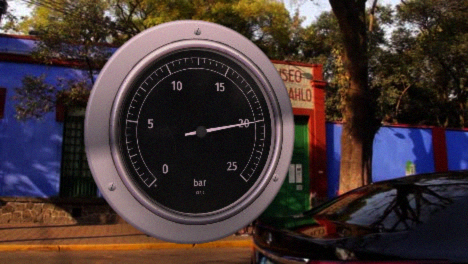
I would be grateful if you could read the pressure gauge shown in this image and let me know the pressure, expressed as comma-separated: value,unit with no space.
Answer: 20,bar
